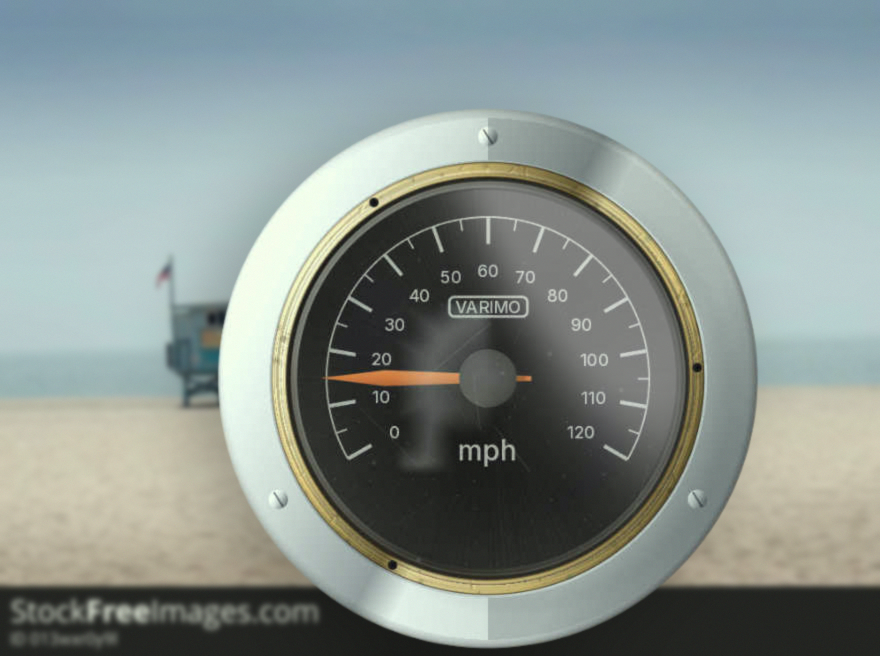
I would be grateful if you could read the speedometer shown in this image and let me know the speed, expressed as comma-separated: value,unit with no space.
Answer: 15,mph
